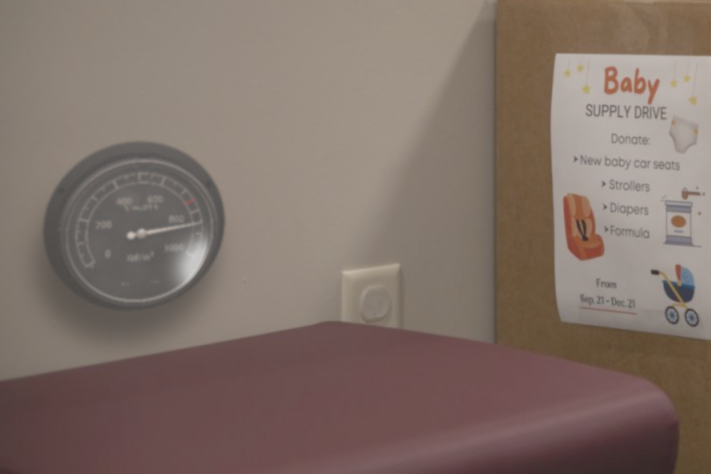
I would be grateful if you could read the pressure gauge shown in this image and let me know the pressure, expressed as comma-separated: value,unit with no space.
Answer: 850,psi
